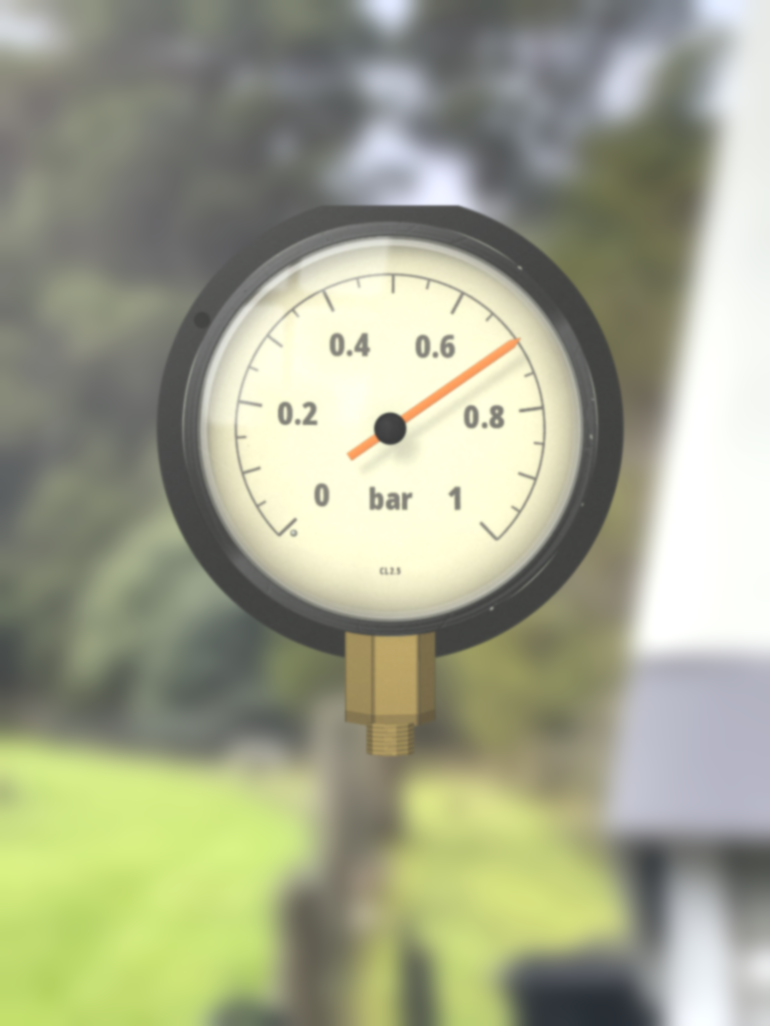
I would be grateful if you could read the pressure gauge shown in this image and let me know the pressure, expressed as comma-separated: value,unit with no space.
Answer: 0.7,bar
